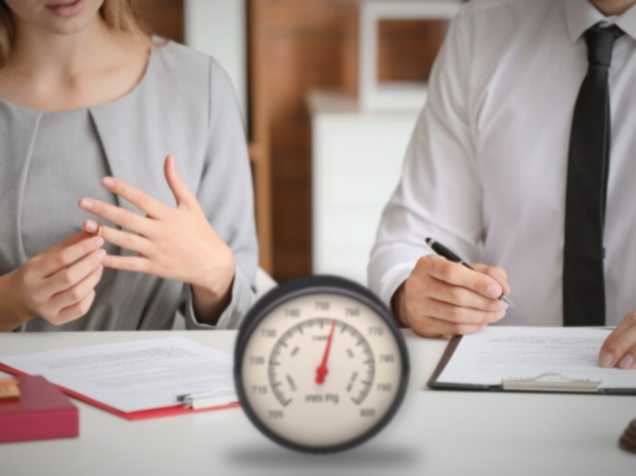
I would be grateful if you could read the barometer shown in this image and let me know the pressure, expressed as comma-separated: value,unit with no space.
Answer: 755,mmHg
